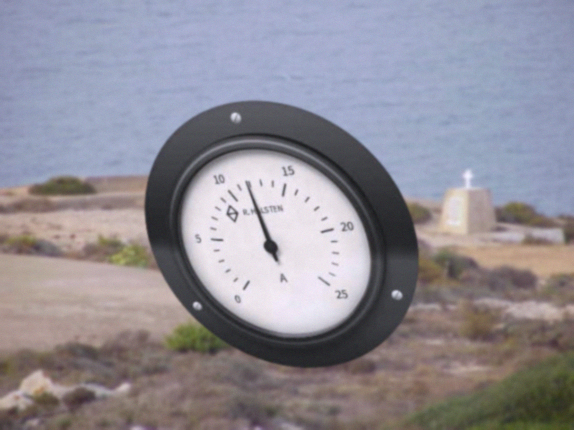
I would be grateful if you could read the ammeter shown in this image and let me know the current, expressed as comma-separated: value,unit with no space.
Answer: 12,A
